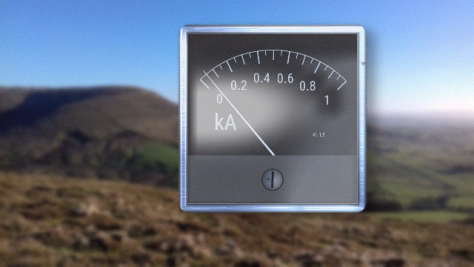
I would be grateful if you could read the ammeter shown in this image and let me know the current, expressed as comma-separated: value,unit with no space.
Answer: 0.05,kA
